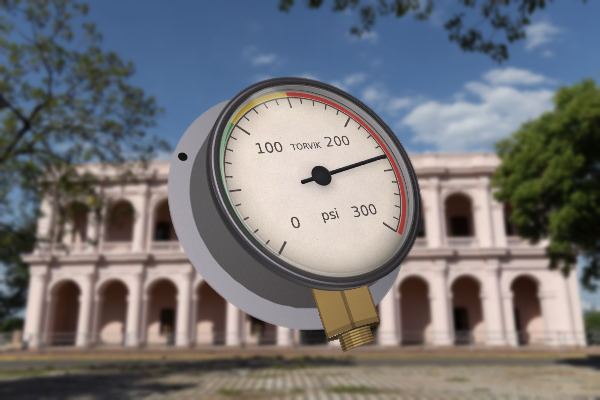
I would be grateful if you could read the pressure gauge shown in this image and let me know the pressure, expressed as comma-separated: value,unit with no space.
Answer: 240,psi
